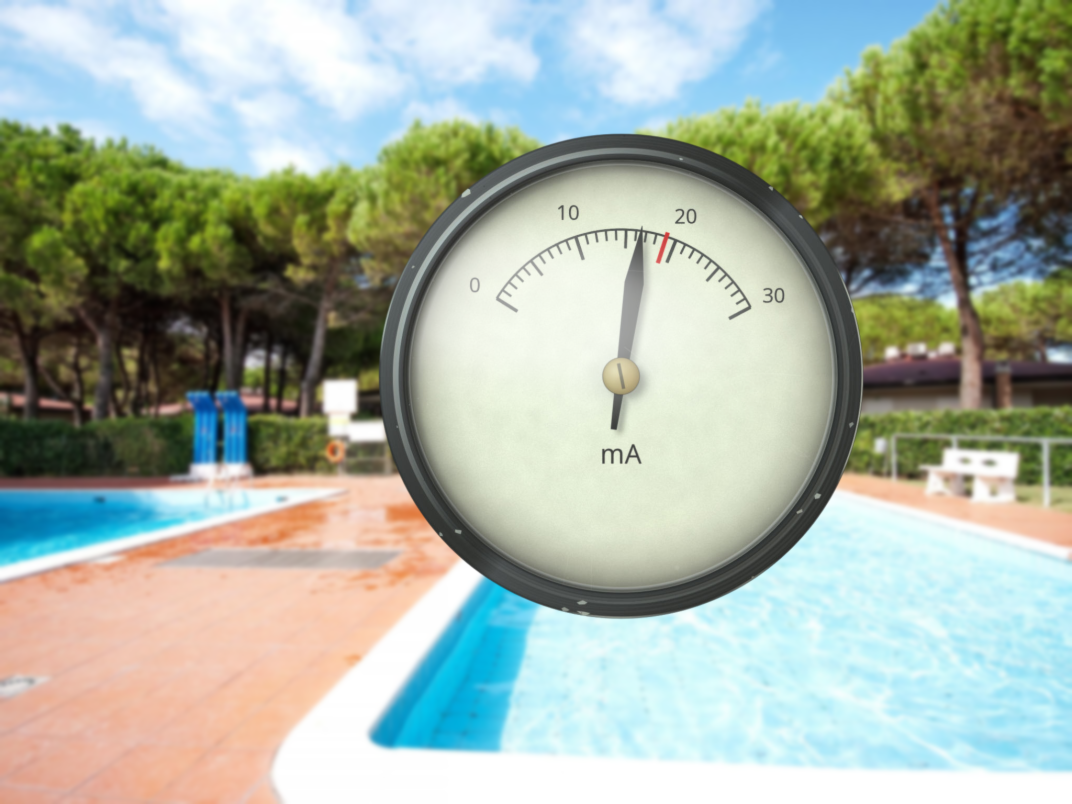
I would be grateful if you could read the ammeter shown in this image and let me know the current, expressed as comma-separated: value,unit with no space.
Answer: 16.5,mA
